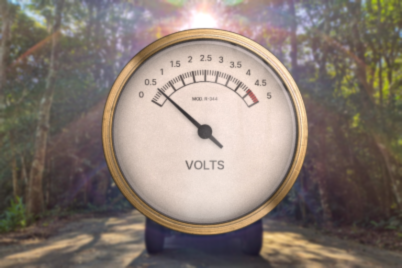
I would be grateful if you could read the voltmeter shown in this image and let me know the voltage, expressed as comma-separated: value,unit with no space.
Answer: 0.5,V
